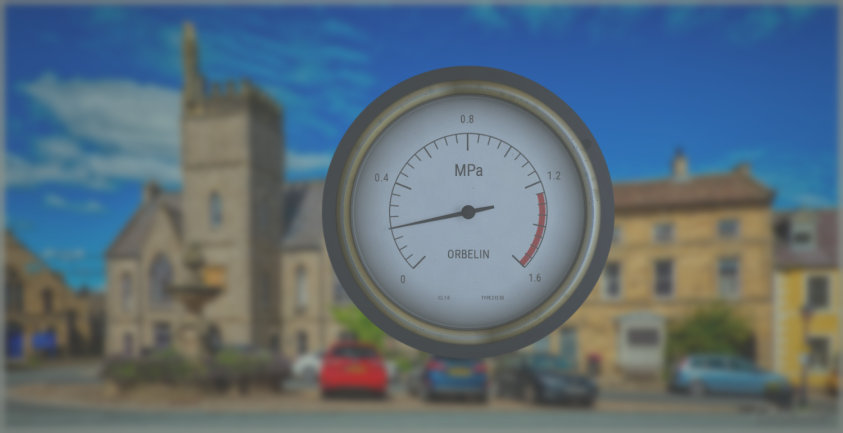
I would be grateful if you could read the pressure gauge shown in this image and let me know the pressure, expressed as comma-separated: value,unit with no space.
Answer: 0.2,MPa
